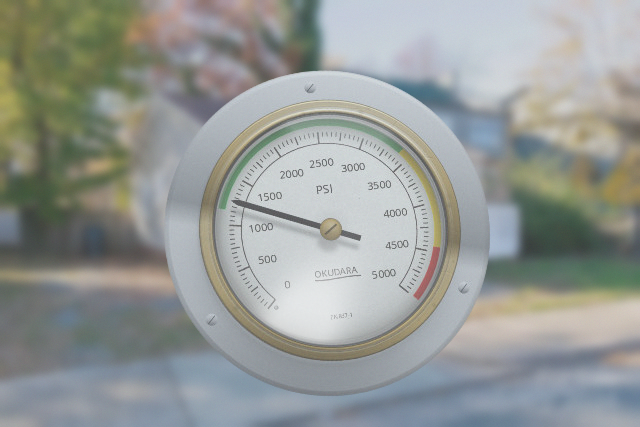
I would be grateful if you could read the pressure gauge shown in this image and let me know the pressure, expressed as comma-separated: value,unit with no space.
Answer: 1250,psi
